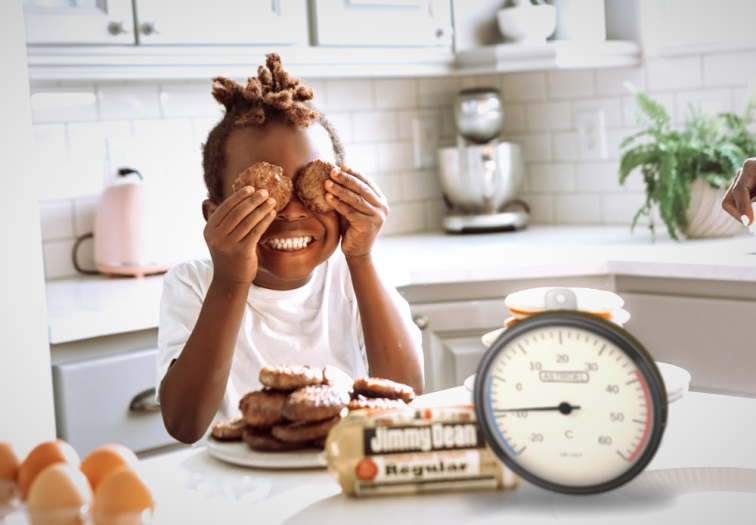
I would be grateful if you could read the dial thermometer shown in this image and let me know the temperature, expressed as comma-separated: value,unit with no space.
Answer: -8,°C
